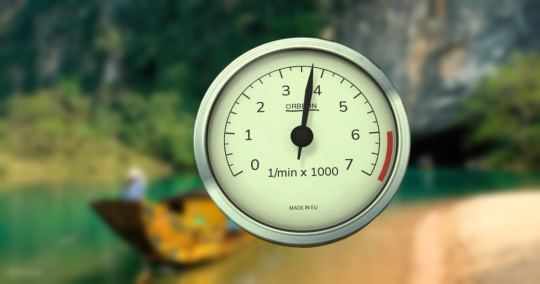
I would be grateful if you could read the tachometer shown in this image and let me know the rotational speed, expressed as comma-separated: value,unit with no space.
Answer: 3750,rpm
